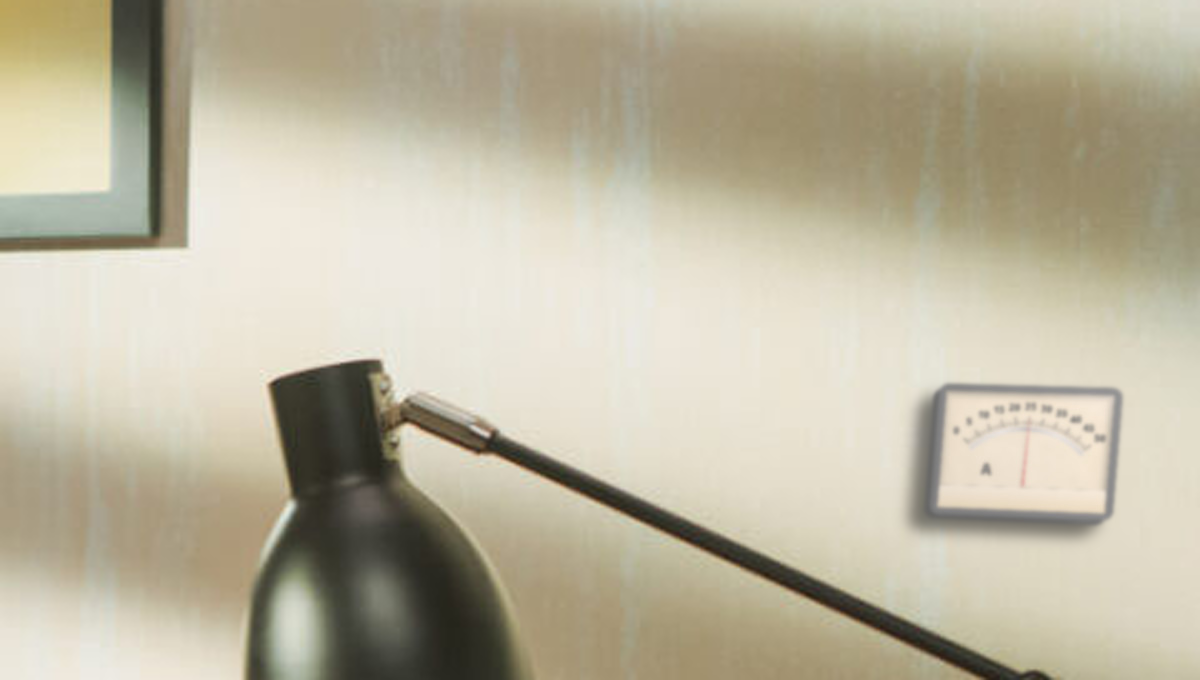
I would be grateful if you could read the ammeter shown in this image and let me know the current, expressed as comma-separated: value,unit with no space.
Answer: 25,A
